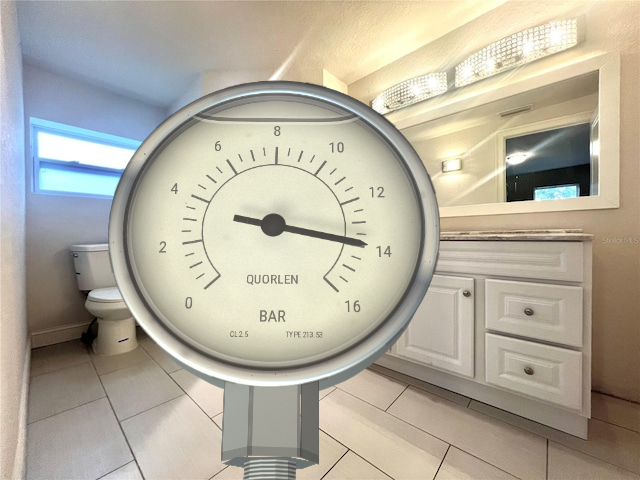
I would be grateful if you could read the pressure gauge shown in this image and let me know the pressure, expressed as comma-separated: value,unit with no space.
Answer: 14,bar
